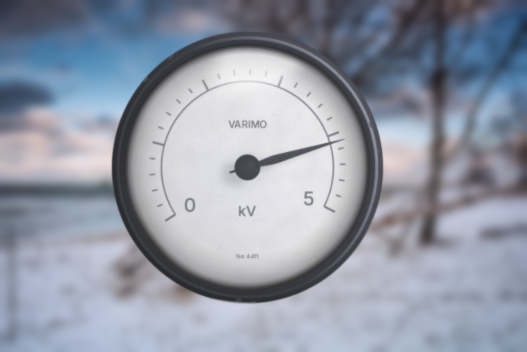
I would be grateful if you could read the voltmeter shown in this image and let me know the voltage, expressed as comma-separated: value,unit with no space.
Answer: 4.1,kV
